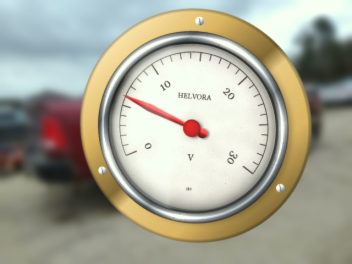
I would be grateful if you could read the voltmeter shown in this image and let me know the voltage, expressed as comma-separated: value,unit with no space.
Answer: 6,V
